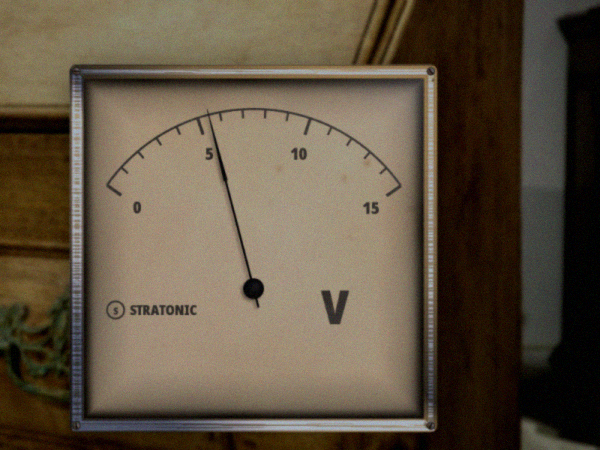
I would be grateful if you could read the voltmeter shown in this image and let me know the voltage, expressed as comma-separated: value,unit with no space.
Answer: 5.5,V
